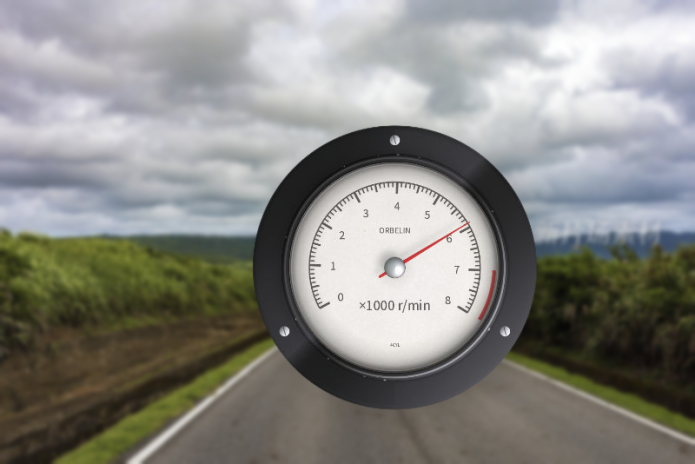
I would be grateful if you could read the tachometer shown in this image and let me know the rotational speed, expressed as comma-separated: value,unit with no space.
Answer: 5900,rpm
